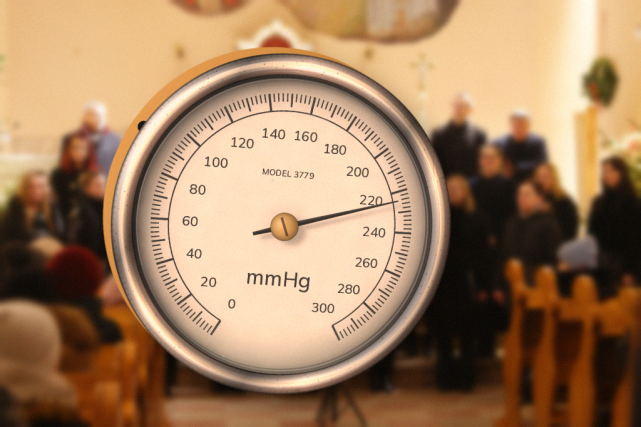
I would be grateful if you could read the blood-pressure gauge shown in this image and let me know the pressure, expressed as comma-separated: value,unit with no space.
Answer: 224,mmHg
